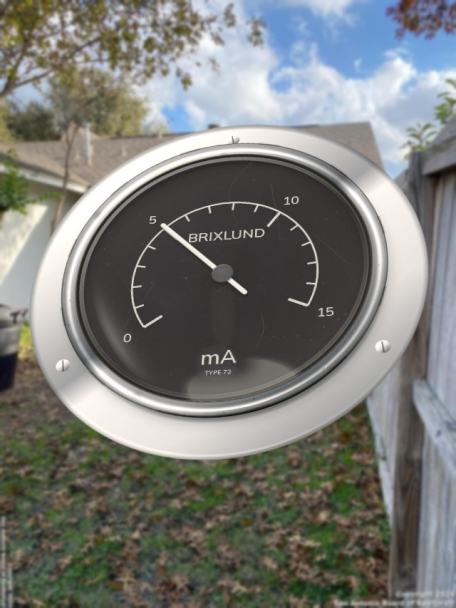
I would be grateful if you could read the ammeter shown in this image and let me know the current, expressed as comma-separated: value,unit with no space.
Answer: 5,mA
